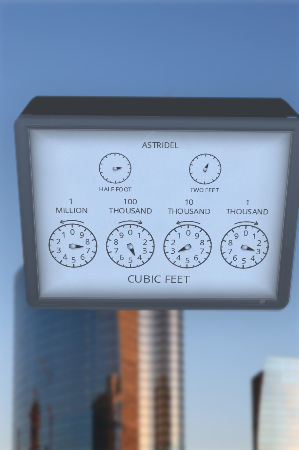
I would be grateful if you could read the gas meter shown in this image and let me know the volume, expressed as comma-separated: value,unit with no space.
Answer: 743300,ft³
